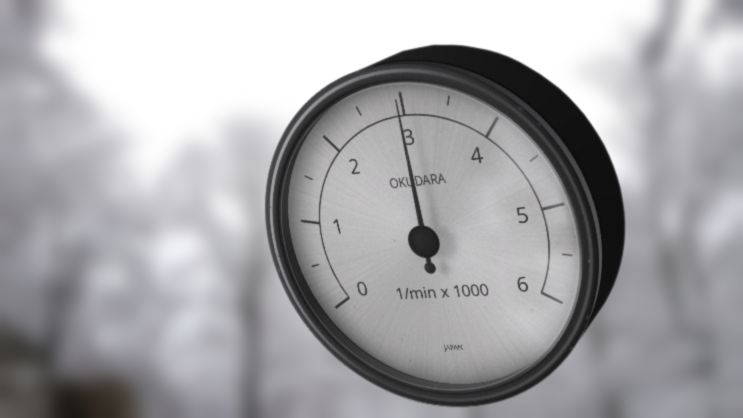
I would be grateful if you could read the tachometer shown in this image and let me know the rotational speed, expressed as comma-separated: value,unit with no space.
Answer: 3000,rpm
